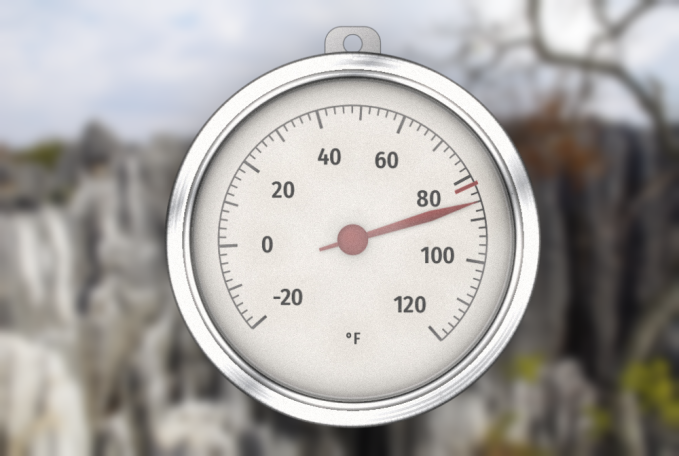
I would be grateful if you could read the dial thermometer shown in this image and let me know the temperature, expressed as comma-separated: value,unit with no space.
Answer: 86,°F
